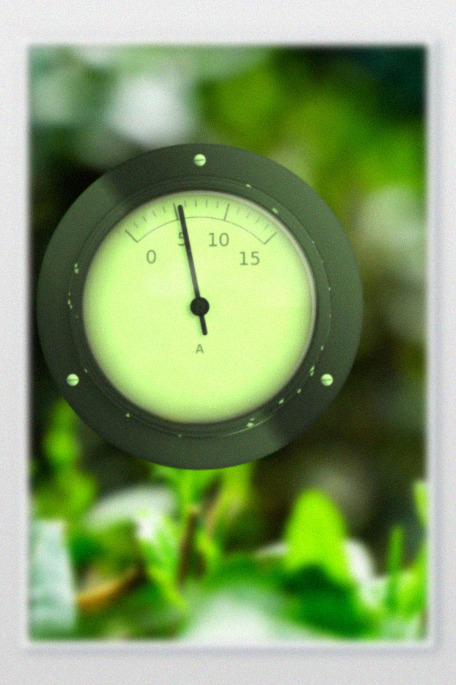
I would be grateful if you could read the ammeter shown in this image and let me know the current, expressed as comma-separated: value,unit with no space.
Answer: 5.5,A
